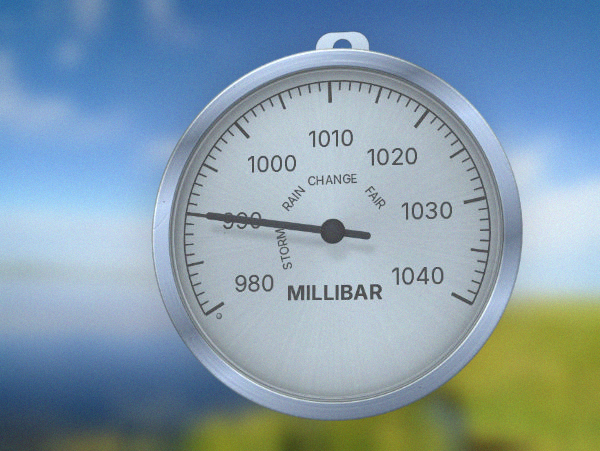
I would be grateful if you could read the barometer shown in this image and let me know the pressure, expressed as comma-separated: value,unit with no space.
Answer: 990,mbar
